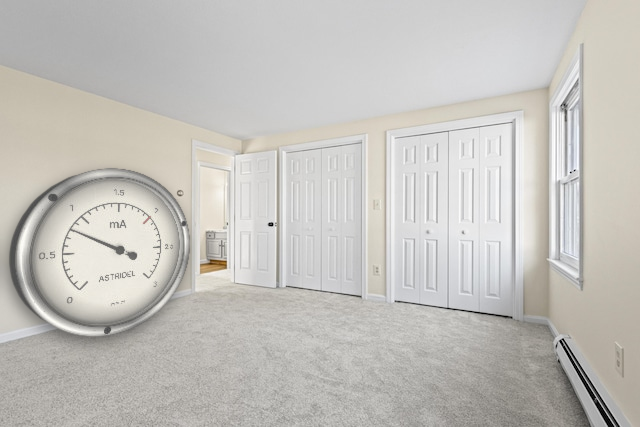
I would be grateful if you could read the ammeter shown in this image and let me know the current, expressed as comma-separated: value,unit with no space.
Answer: 0.8,mA
